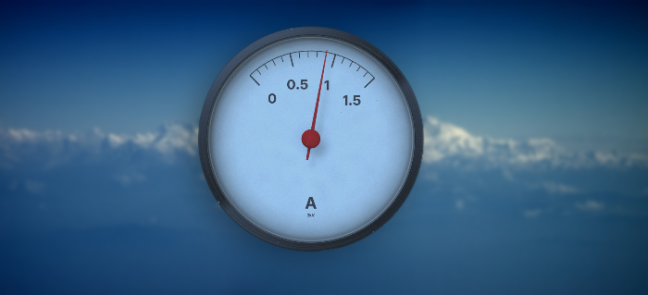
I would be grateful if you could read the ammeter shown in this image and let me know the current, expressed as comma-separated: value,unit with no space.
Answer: 0.9,A
